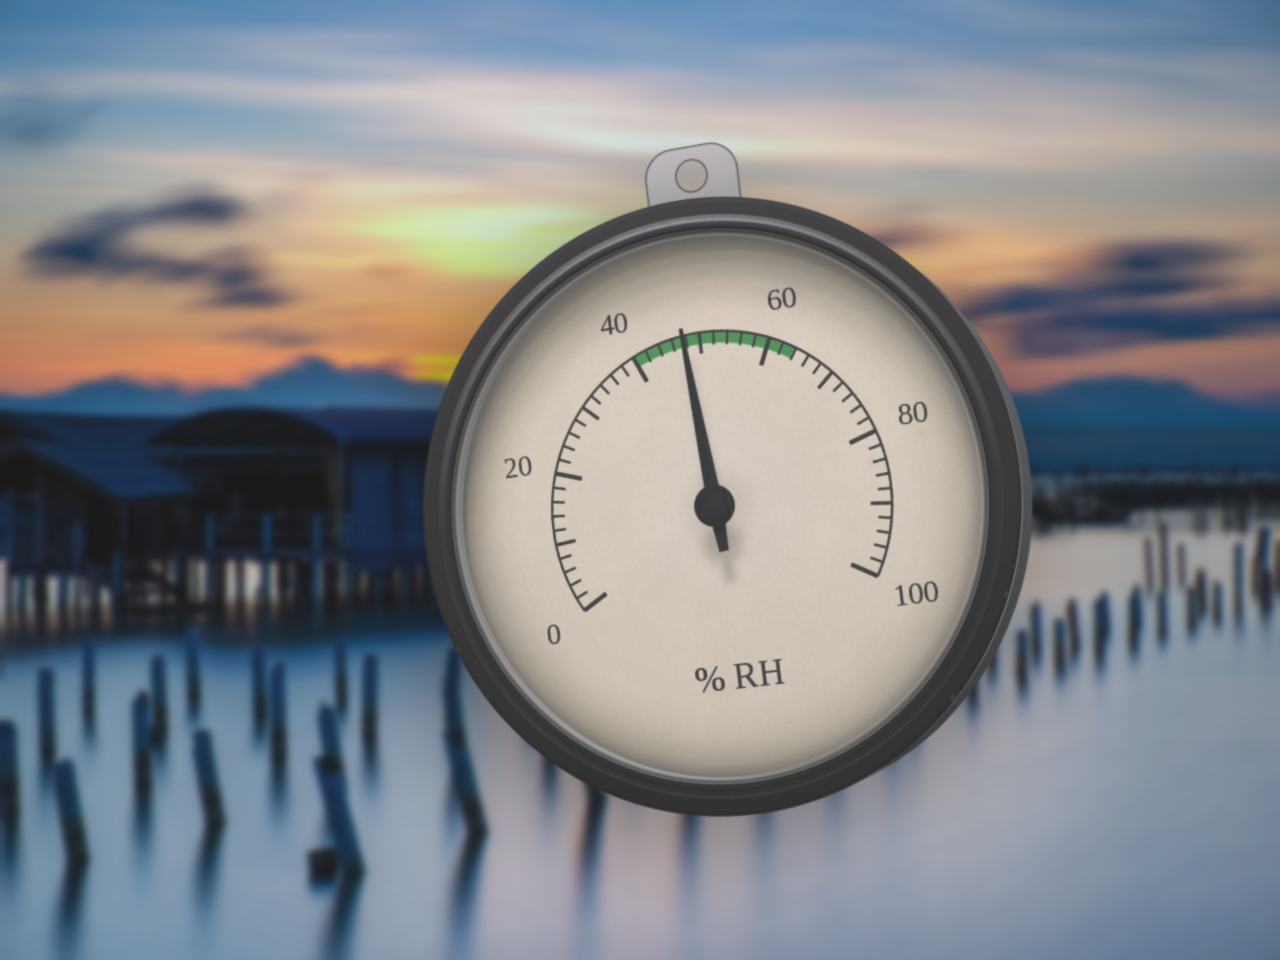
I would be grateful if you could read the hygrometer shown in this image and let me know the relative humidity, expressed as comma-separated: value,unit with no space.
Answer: 48,%
